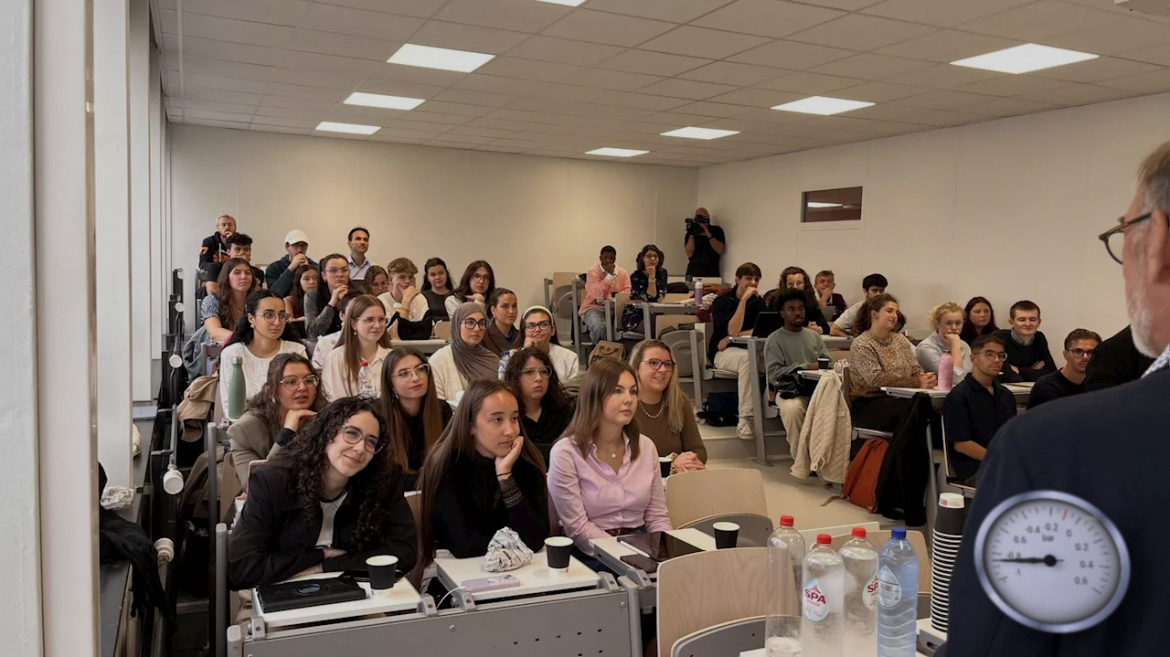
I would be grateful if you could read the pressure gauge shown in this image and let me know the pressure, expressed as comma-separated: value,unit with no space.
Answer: -0.85,bar
